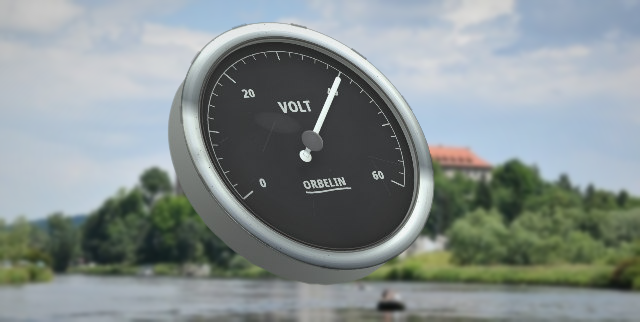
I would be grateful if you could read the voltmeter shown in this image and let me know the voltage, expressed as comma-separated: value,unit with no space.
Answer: 40,V
